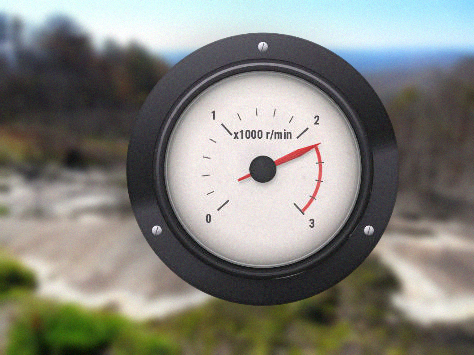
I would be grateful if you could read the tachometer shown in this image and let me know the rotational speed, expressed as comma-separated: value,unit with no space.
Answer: 2200,rpm
